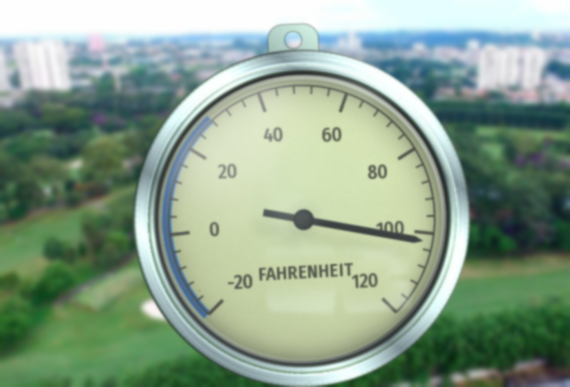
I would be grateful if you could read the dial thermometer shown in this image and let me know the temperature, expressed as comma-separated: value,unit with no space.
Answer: 102,°F
